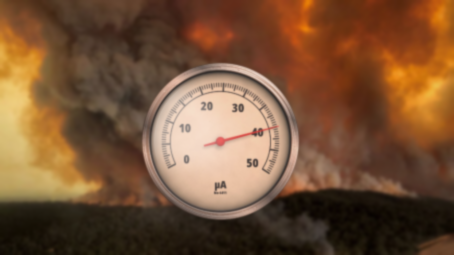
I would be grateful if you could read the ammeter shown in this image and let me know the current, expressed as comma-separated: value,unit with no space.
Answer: 40,µA
